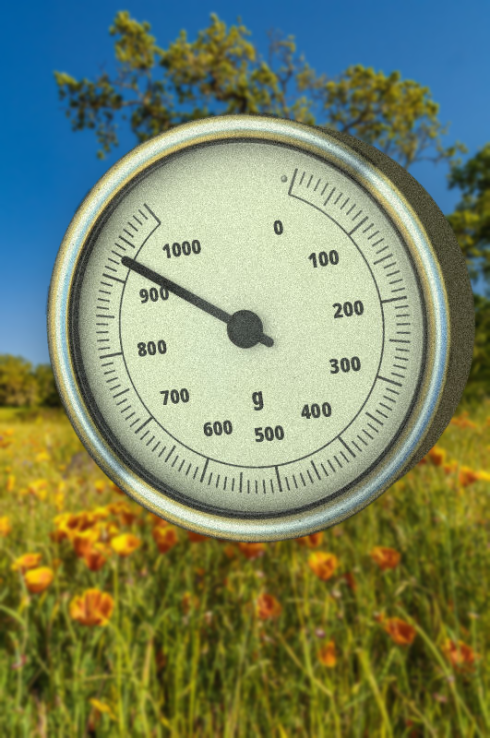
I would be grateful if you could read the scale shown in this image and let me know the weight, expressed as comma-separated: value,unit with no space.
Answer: 930,g
